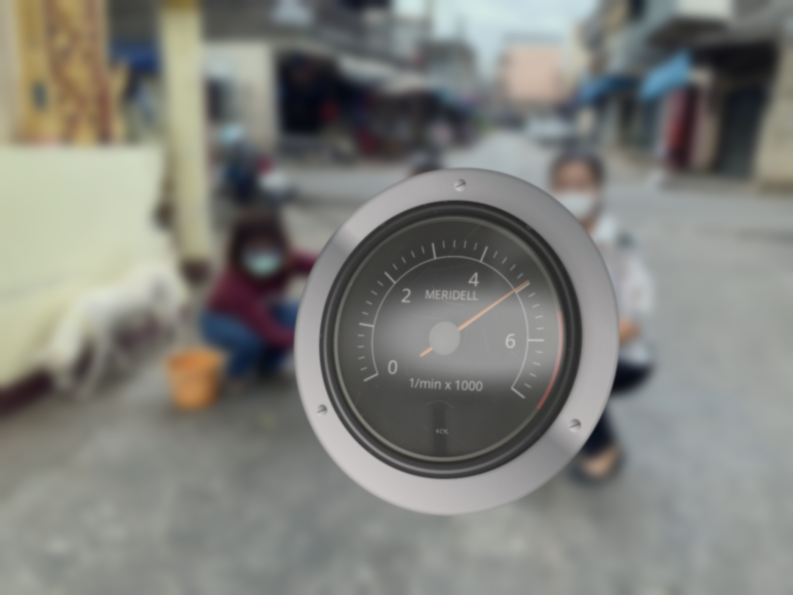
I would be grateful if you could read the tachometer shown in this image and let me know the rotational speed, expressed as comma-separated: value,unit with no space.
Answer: 5000,rpm
